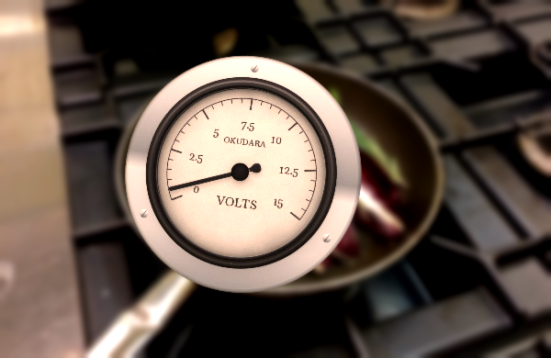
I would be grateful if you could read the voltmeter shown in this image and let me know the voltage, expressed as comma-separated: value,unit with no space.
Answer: 0.5,V
